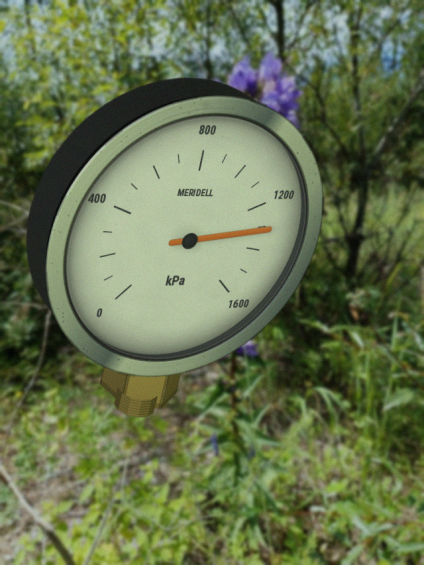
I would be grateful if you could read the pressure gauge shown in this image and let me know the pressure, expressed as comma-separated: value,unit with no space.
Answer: 1300,kPa
